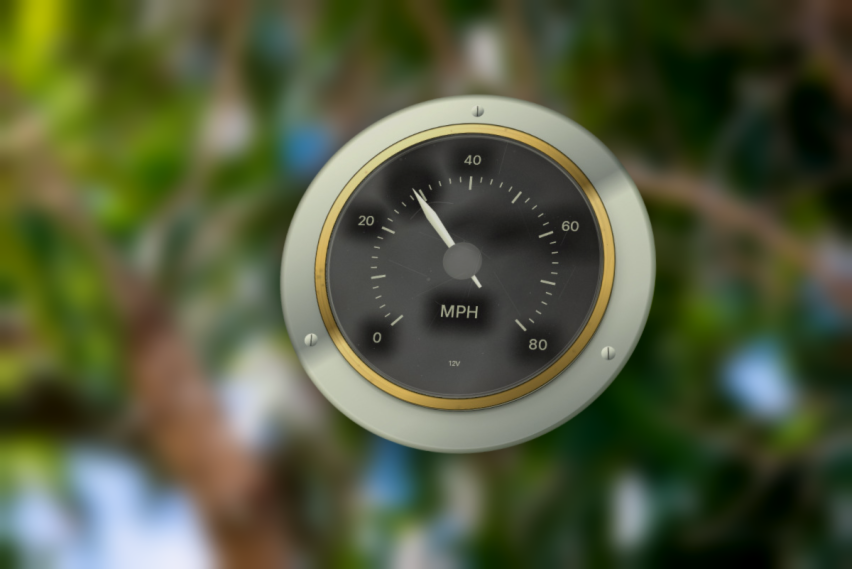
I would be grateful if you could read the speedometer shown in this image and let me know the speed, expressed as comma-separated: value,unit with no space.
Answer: 29,mph
